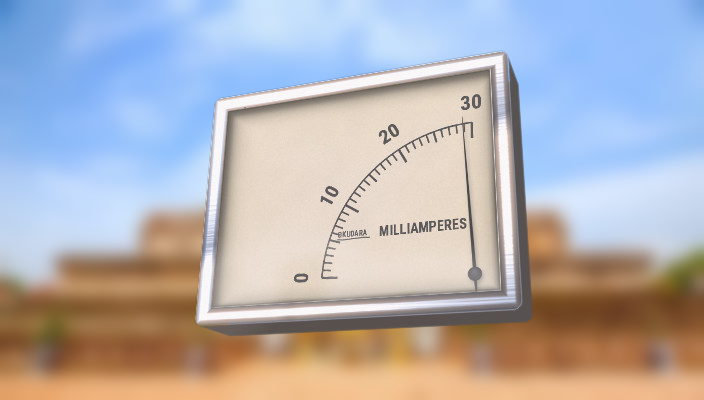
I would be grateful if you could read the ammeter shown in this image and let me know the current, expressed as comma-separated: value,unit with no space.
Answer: 29,mA
